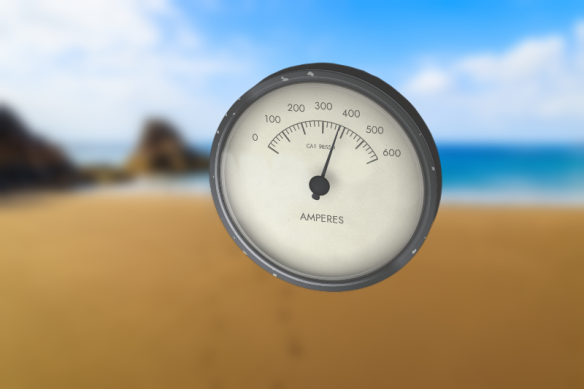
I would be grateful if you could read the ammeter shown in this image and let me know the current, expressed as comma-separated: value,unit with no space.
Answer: 380,A
